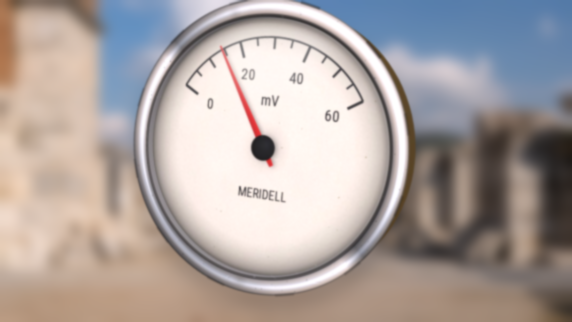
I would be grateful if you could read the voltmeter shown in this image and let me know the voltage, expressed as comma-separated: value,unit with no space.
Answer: 15,mV
